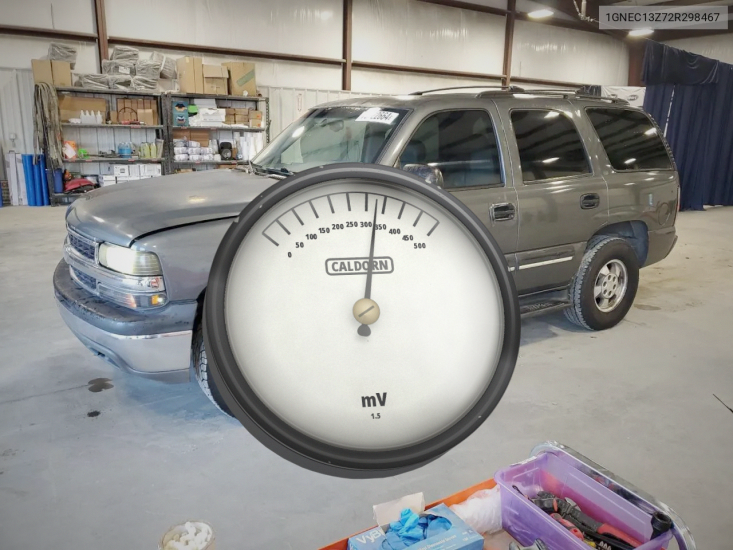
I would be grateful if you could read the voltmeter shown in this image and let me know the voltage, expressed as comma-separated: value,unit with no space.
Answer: 325,mV
